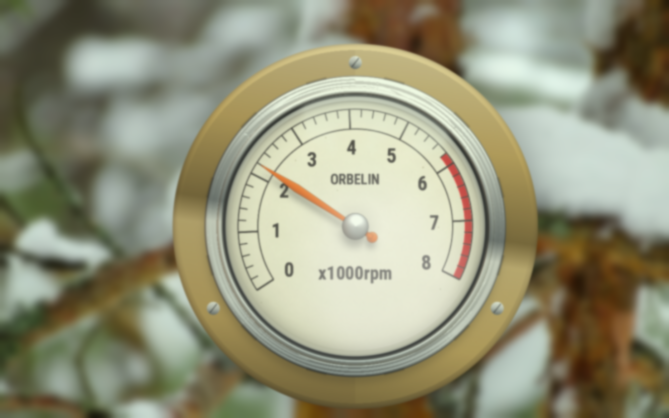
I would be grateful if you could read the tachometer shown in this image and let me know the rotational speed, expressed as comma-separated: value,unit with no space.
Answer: 2200,rpm
